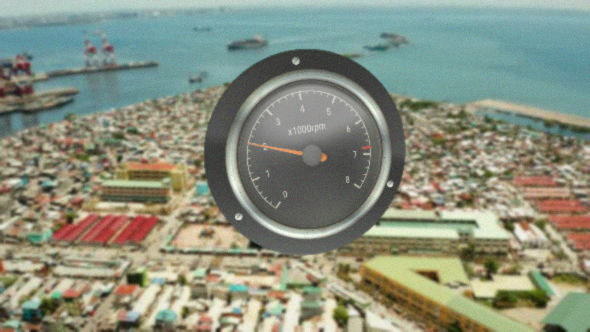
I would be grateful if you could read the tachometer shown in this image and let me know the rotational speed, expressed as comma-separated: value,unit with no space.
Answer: 2000,rpm
